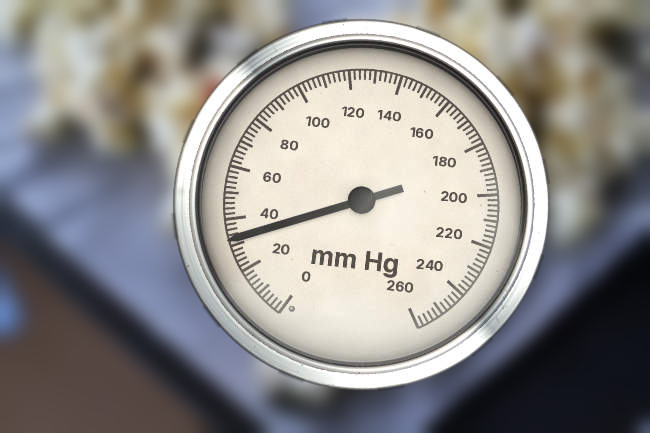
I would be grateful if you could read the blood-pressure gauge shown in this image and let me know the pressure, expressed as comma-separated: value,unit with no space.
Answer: 32,mmHg
